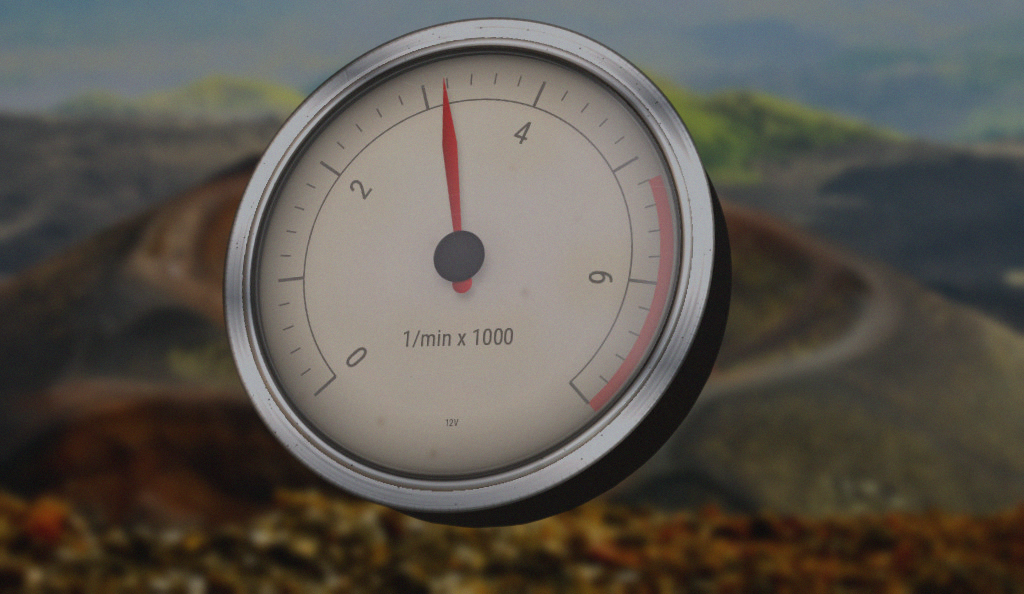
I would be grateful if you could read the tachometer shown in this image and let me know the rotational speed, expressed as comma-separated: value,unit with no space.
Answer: 3200,rpm
